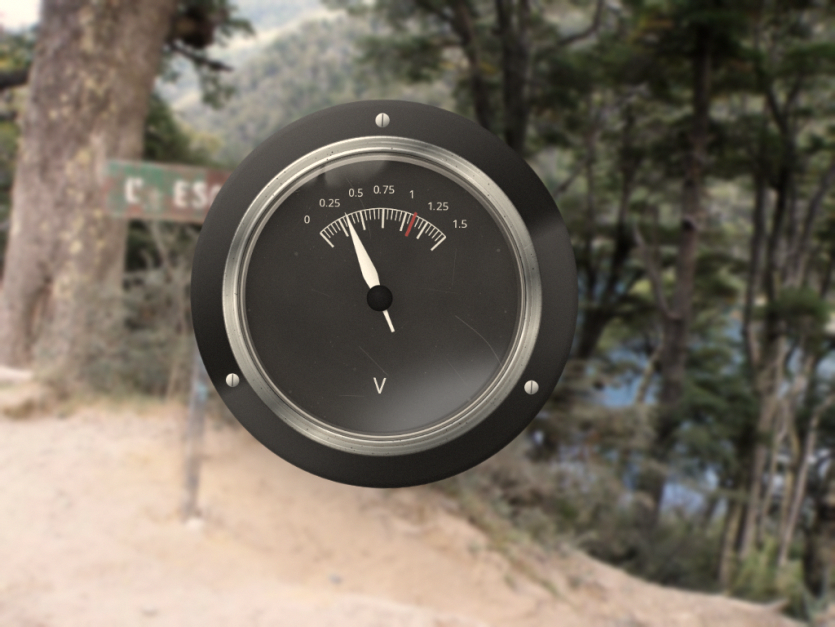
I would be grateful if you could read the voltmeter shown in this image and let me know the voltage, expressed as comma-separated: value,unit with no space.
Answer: 0.35,V
